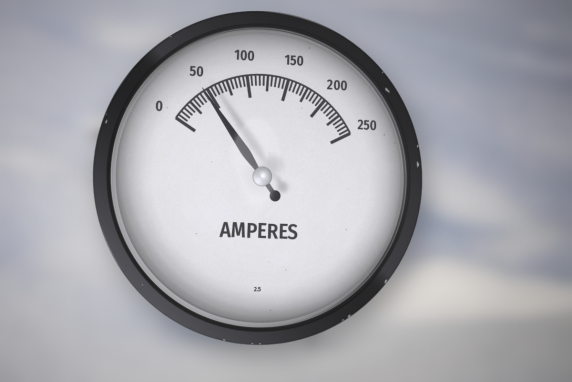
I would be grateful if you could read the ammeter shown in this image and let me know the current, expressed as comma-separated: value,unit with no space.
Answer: 45,A
